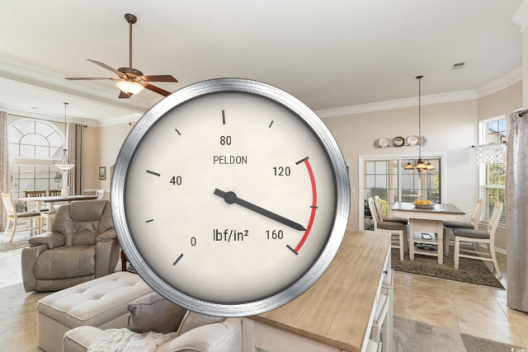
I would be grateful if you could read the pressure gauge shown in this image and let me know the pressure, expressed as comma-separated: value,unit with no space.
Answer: 150,psi
